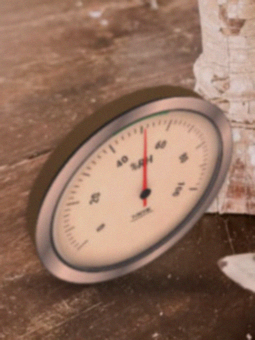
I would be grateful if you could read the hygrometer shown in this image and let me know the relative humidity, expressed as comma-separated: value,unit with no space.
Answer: 50,%
